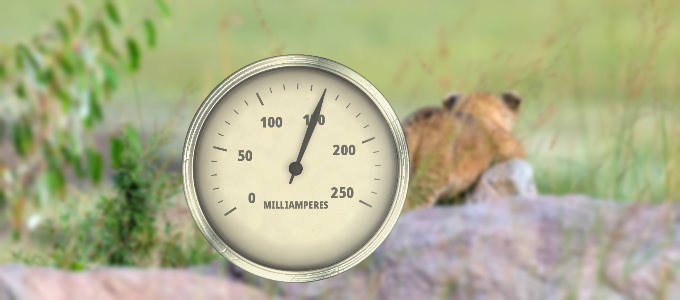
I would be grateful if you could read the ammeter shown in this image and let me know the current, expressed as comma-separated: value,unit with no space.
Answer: 150,mA
